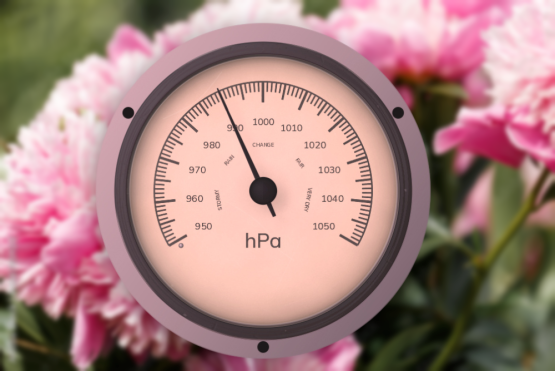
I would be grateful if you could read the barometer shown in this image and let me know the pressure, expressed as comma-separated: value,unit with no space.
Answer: 990,hPa
